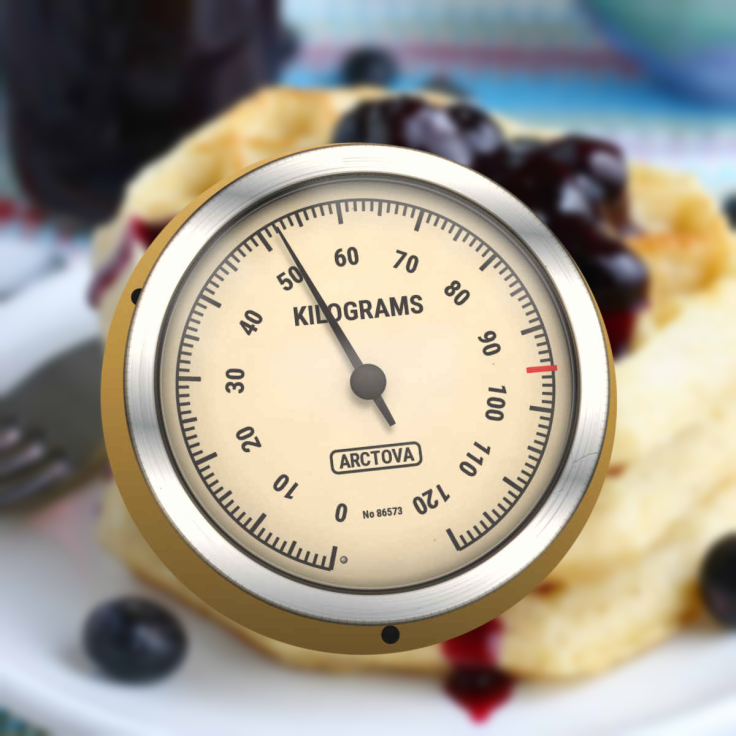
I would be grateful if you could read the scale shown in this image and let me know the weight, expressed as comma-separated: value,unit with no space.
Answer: 52,kg
